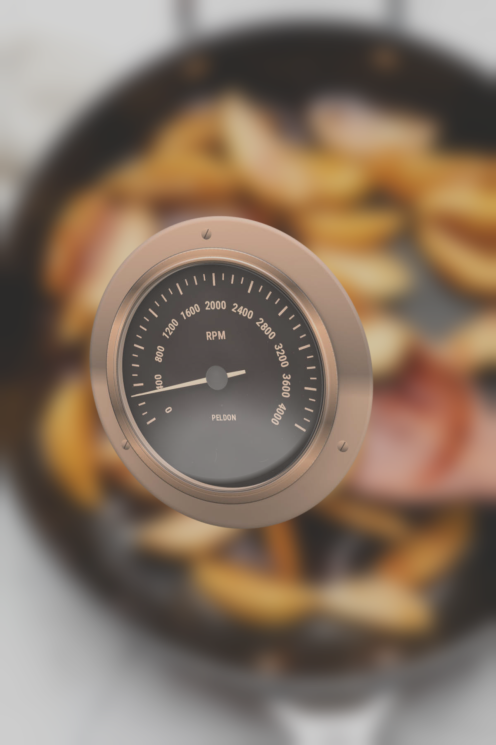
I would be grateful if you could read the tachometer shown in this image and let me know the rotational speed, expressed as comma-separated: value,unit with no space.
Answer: 300,rpm
